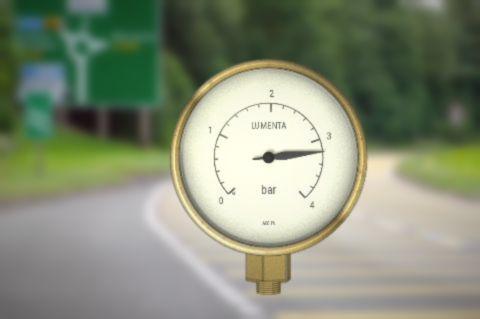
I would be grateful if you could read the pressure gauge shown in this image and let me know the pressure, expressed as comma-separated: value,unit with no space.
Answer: 3.2,bar
